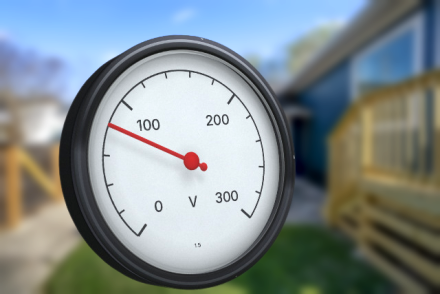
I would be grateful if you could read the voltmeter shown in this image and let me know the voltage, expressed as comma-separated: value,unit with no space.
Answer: 80,V
